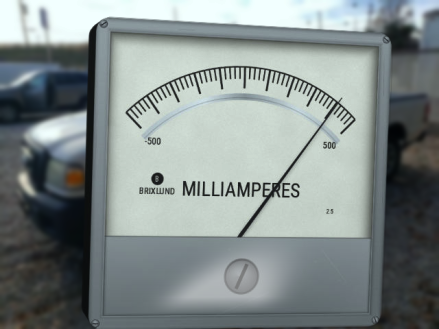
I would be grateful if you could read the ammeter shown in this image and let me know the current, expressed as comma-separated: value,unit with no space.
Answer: 400,mA
